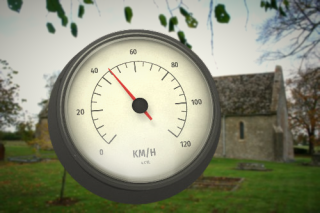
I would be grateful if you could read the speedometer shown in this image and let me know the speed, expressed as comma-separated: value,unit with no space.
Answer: 45,km/h
